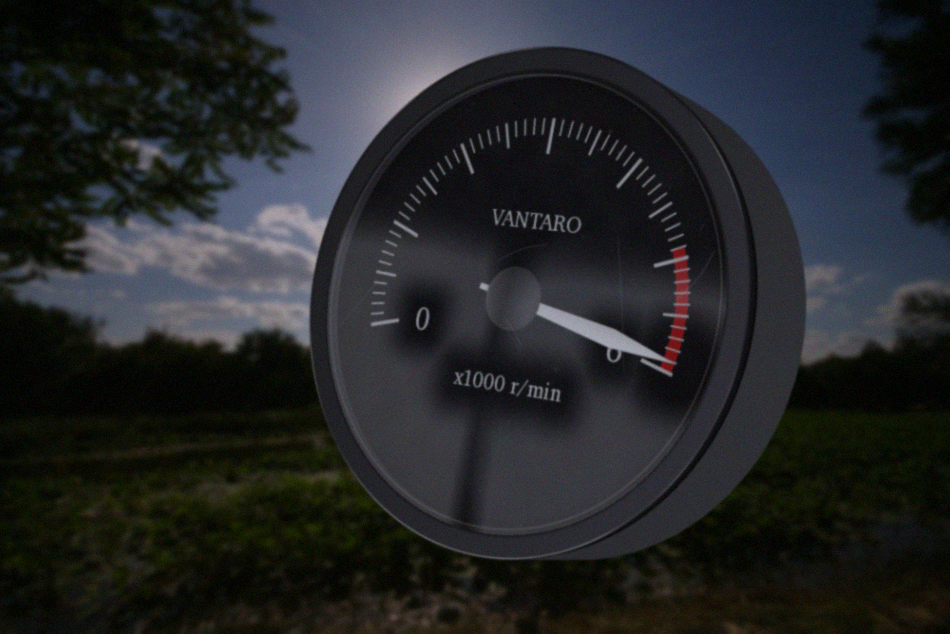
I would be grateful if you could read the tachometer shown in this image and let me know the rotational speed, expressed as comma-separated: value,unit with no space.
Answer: 5900,rpm
